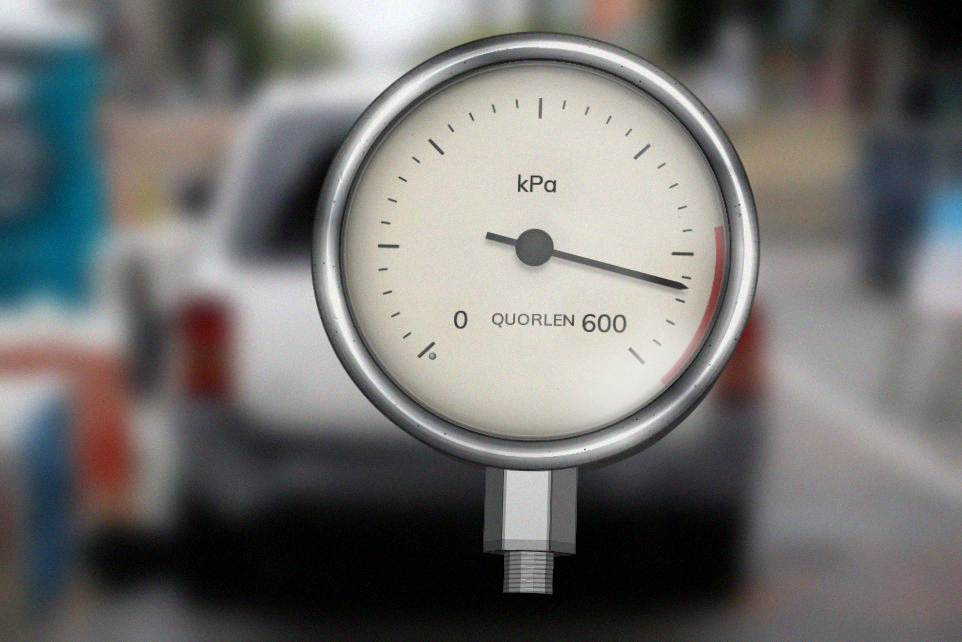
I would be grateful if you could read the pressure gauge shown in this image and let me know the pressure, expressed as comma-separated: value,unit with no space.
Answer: 530,kPa
